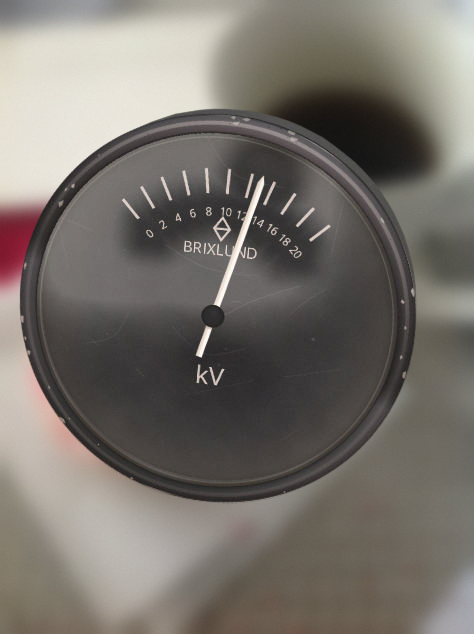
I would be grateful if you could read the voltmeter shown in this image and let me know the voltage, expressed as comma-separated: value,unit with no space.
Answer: 13,kV
